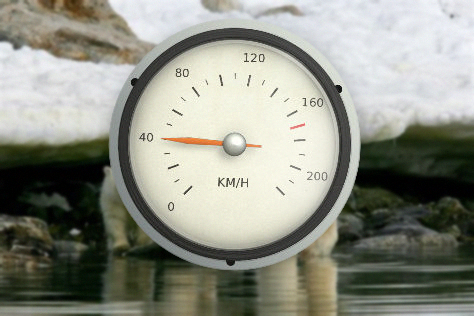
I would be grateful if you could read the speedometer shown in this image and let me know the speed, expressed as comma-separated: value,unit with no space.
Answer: 40,km/h
